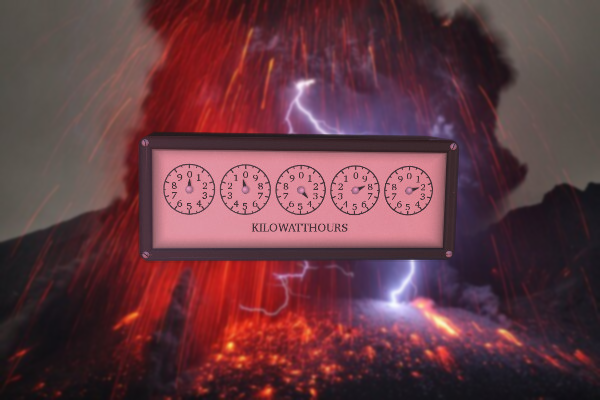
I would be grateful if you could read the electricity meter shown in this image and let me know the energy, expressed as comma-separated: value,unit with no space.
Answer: 382,kWh
